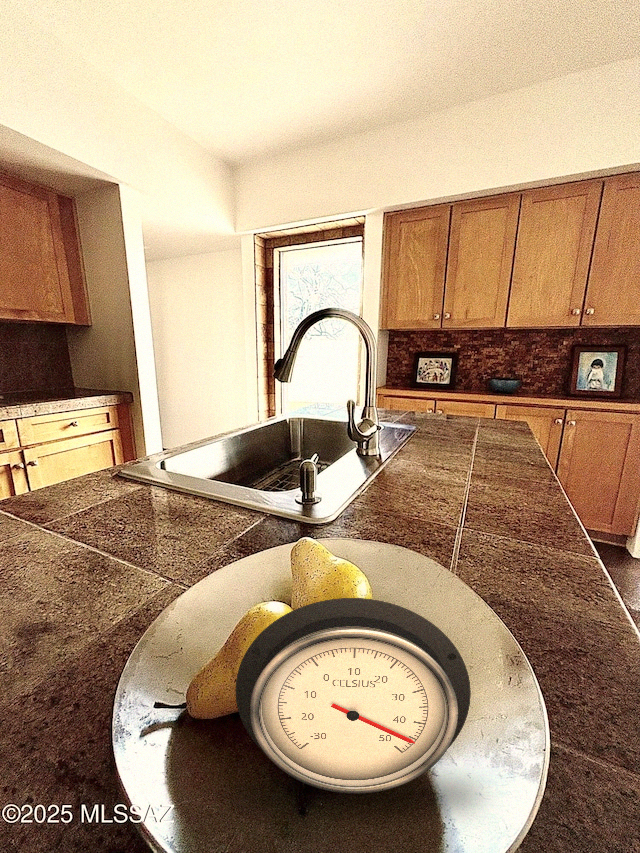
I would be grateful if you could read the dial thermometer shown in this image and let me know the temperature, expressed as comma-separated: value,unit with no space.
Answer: 45,°C
